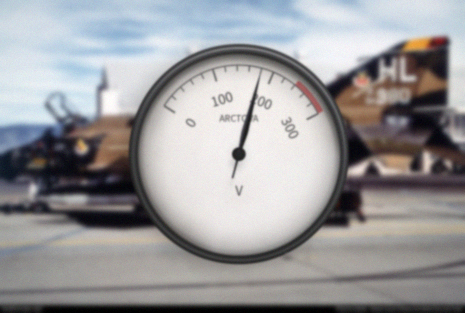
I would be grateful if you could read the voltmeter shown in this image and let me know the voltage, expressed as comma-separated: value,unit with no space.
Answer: 180,V
